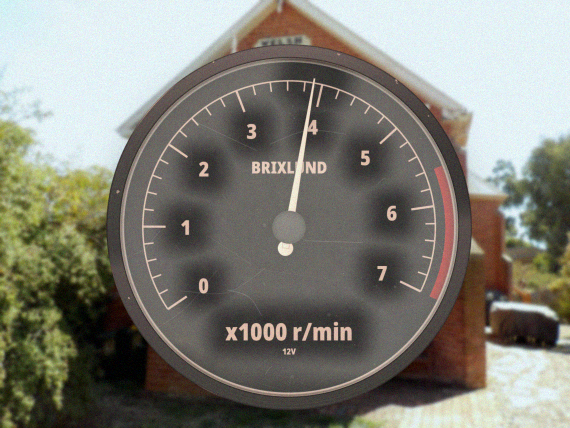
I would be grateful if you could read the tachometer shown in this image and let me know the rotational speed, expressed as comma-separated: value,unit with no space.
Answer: 3900,rpm
